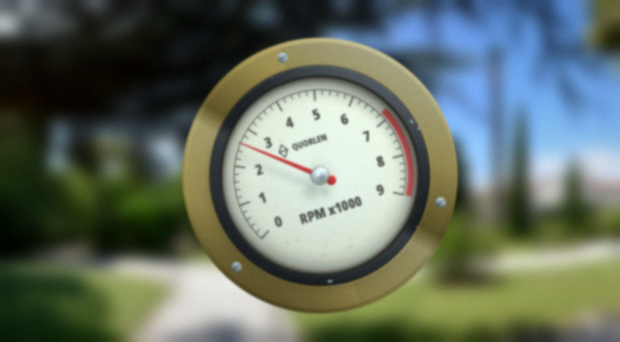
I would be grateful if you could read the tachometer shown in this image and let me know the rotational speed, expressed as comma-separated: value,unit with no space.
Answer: 2600,rpm
